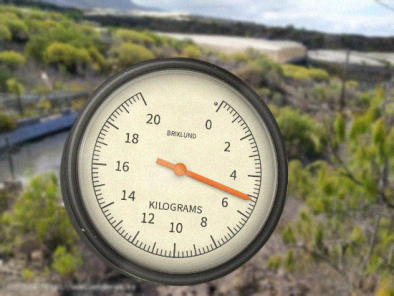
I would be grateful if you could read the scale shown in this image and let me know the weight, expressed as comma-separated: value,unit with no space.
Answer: 5.2,kg
